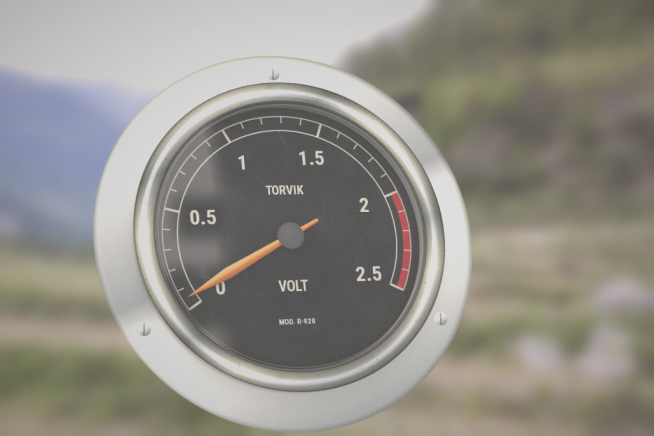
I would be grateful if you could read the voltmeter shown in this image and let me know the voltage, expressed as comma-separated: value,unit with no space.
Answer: 0.05,V
